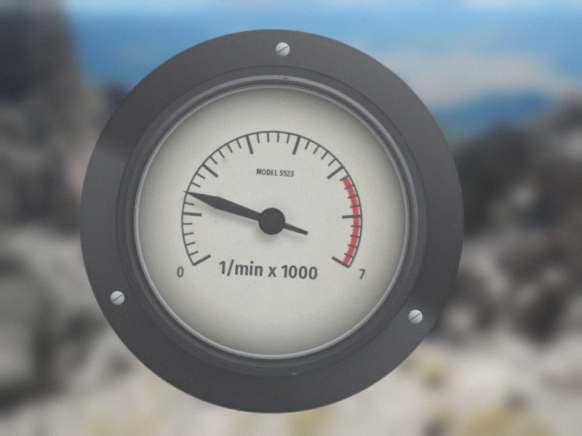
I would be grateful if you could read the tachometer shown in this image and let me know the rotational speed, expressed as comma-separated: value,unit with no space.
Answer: 1400,rpm
